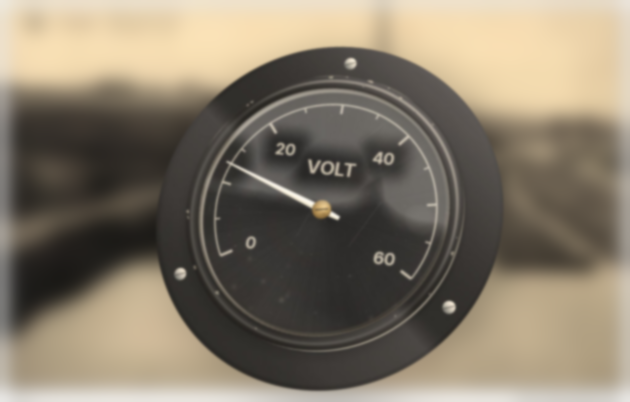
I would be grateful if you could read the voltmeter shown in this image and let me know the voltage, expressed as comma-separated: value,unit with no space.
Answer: 12.5,V
